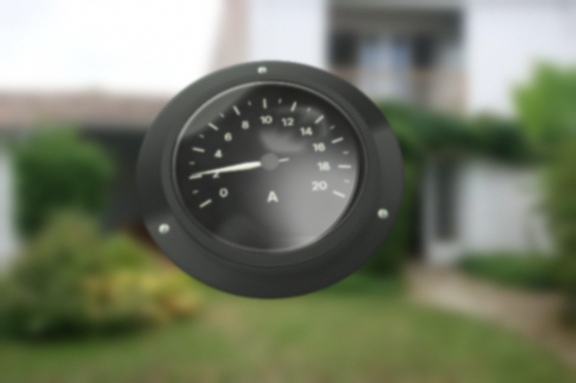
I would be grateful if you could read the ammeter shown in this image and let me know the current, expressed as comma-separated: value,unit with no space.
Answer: 2,A
